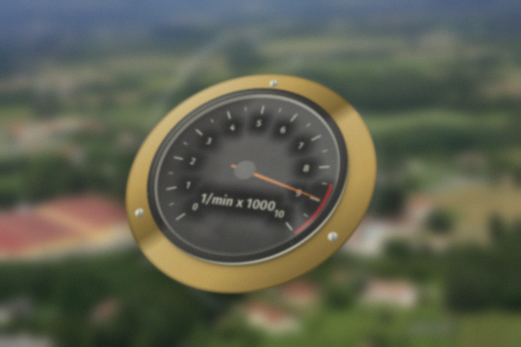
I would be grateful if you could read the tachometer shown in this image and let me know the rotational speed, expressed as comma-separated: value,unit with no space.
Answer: 9000,rpm
